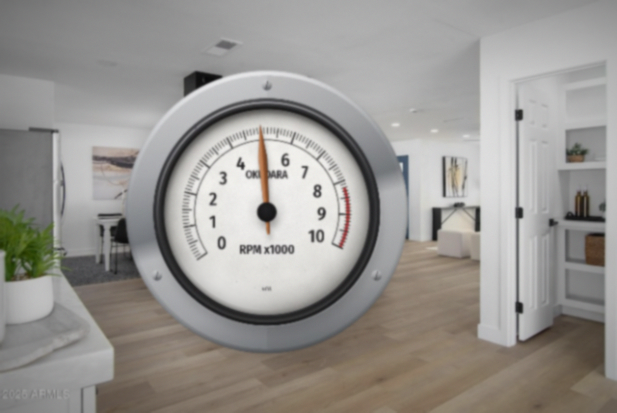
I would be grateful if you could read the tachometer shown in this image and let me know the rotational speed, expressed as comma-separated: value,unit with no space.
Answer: 5000,rpm
